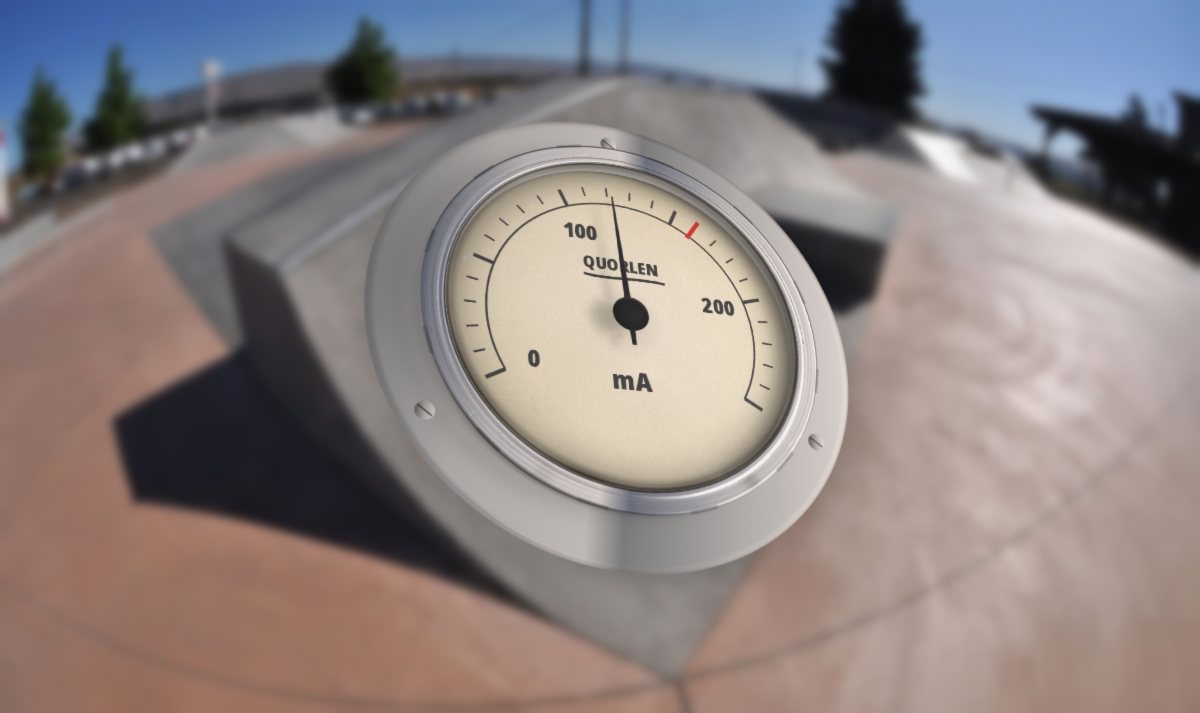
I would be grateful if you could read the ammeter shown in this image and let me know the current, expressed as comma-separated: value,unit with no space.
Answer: 120,mA
